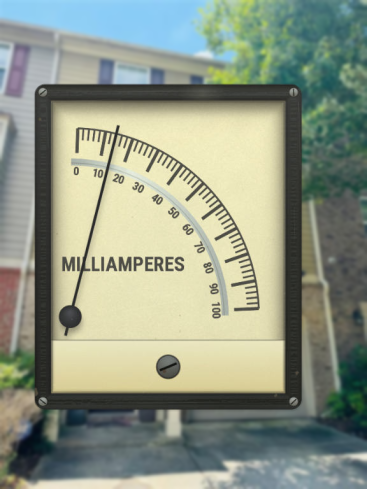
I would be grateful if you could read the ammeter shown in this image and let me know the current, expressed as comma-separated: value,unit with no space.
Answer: 14,mA
